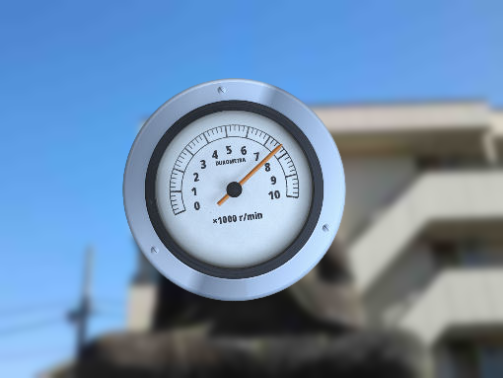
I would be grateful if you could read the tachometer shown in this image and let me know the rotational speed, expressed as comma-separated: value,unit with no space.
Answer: 7600,rpm
